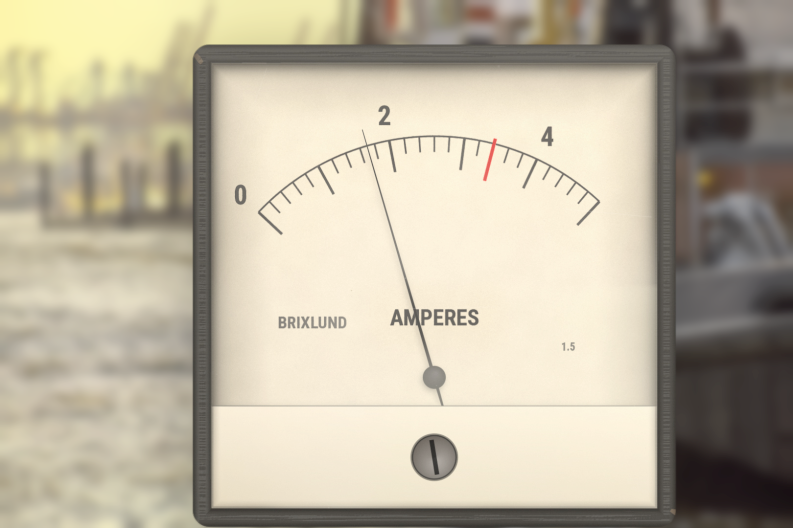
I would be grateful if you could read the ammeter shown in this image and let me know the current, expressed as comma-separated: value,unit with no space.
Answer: 1.7,A
